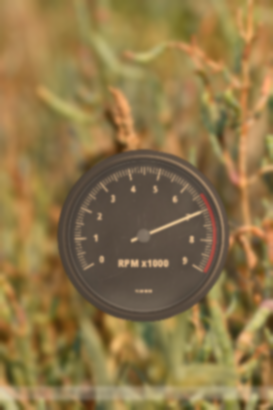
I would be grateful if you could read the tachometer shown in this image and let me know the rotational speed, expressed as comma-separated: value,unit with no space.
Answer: 7000,rpm
